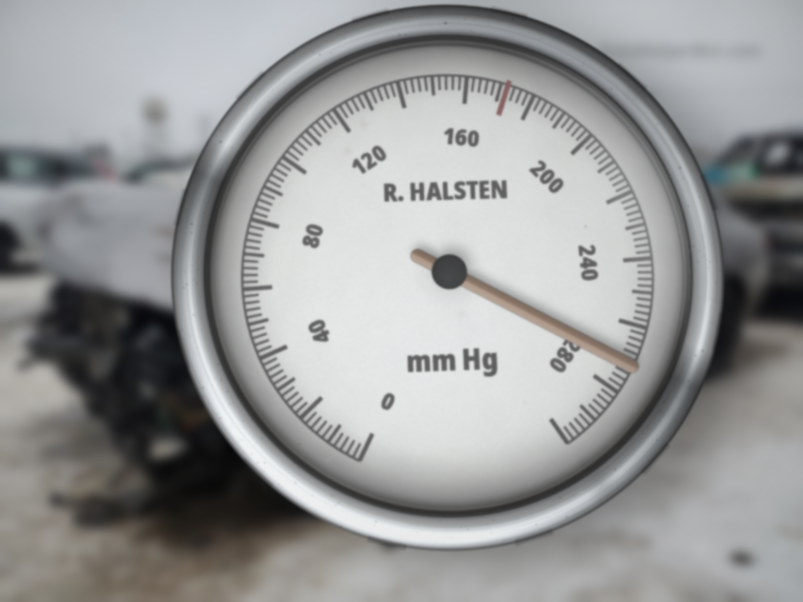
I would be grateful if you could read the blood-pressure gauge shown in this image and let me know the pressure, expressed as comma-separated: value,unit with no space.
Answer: 272,mmHg
